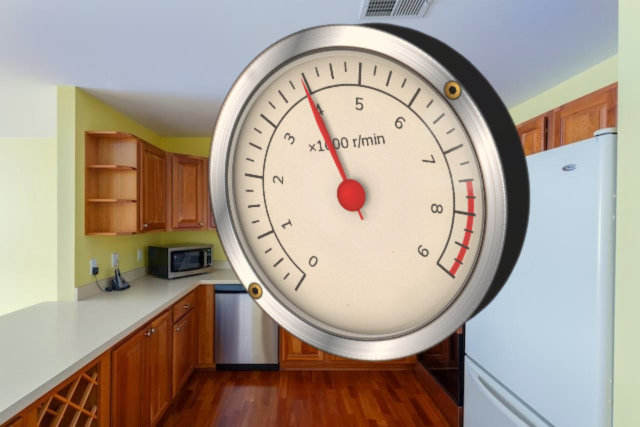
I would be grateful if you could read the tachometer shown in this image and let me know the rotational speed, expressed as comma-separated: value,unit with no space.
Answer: 4000,rpm
